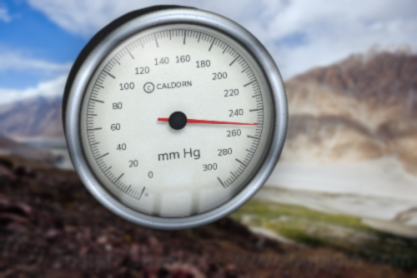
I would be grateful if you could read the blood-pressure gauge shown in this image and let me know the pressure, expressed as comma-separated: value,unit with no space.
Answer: 250,mmHg
